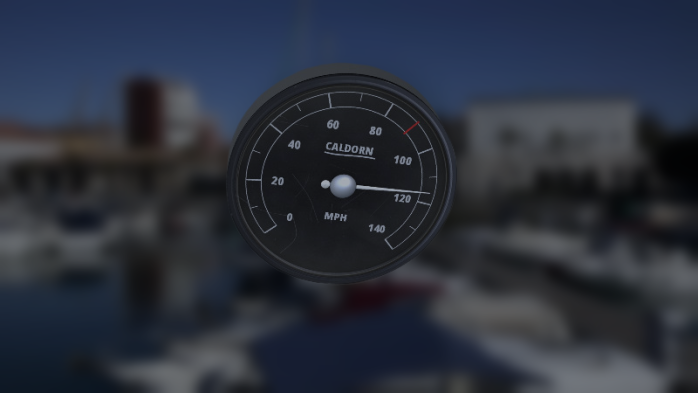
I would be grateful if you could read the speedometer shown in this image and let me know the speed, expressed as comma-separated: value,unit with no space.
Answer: 115,mph
